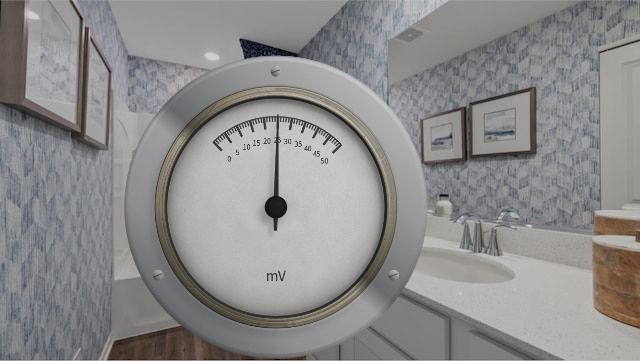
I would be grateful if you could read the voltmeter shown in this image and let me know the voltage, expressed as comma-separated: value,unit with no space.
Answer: 25,mV
